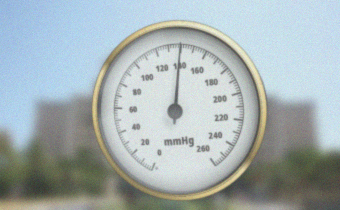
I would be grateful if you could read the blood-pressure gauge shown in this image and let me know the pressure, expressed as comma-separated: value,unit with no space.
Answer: 140,mmHg
